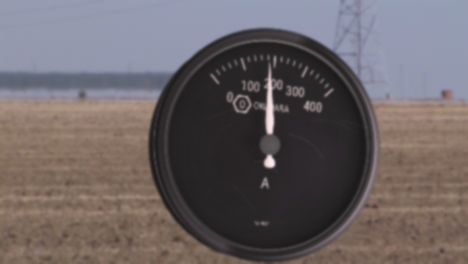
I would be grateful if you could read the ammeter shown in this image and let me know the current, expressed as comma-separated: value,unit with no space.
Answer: 180,A
